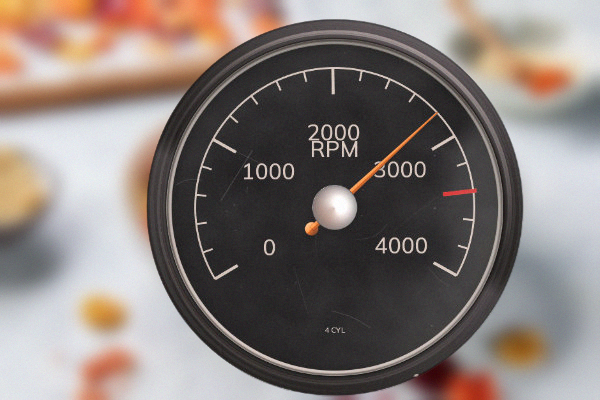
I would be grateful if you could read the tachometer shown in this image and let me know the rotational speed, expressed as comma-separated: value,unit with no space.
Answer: 2800,rpm
